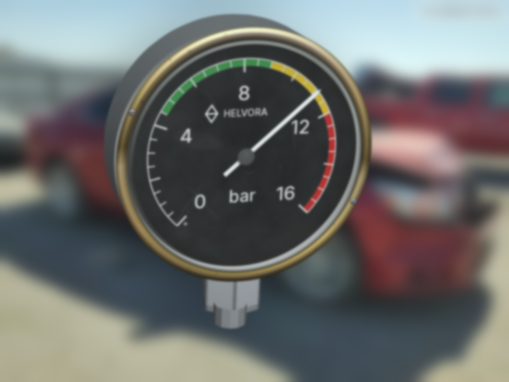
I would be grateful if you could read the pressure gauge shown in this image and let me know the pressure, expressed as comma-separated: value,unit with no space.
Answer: 11,bar
